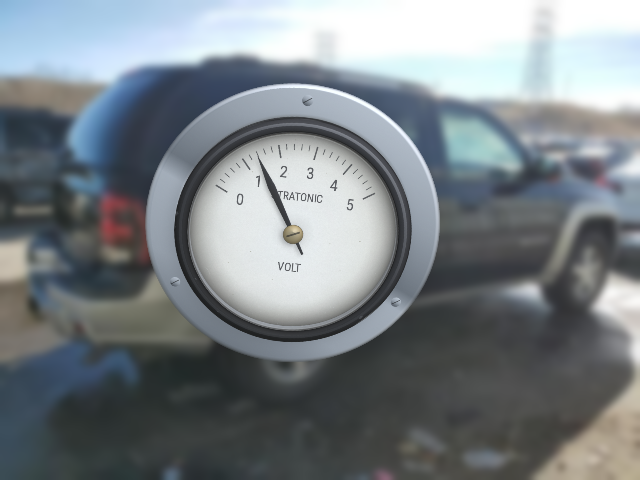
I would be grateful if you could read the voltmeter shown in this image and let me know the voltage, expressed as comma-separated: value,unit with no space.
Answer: 1.4,V
